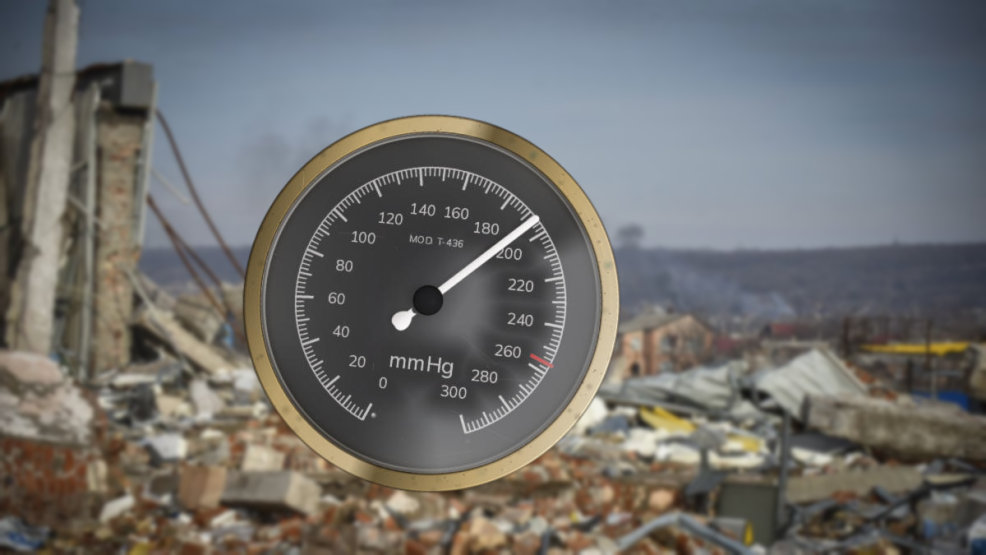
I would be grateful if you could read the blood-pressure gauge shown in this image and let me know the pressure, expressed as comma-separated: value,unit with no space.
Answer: 194,mmHg
